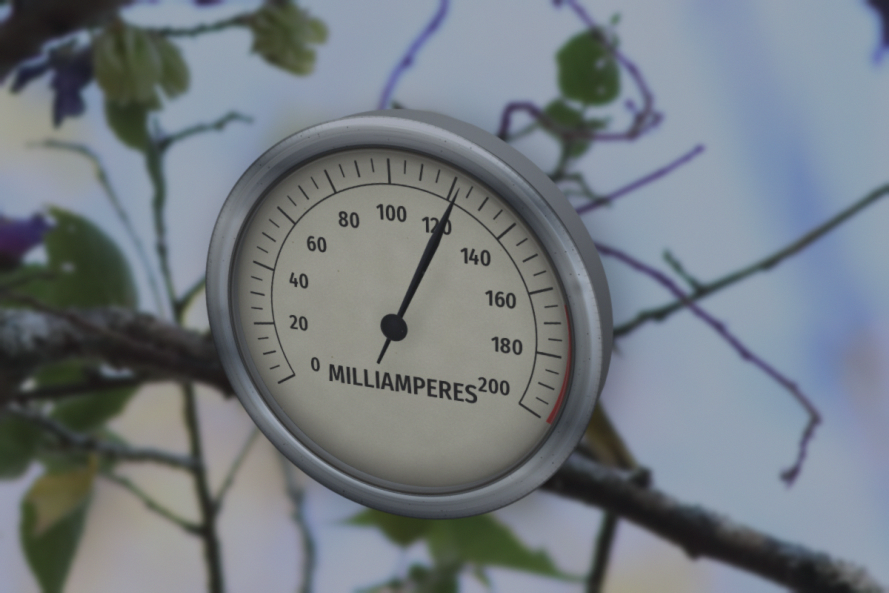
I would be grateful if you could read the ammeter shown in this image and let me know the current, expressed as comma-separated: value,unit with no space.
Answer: 122.5,mA
